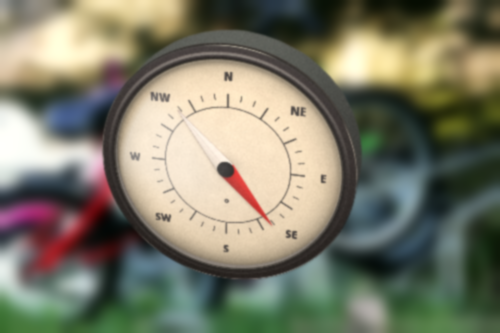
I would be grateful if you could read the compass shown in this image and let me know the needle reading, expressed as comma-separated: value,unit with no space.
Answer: 140,°
